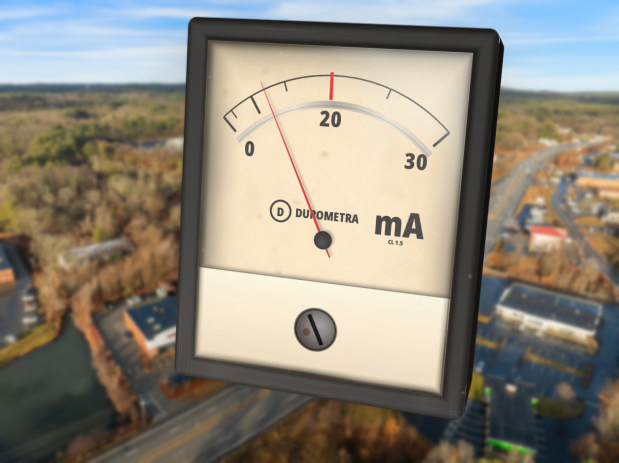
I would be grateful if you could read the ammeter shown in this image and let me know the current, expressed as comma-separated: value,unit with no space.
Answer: 12.5,mA
